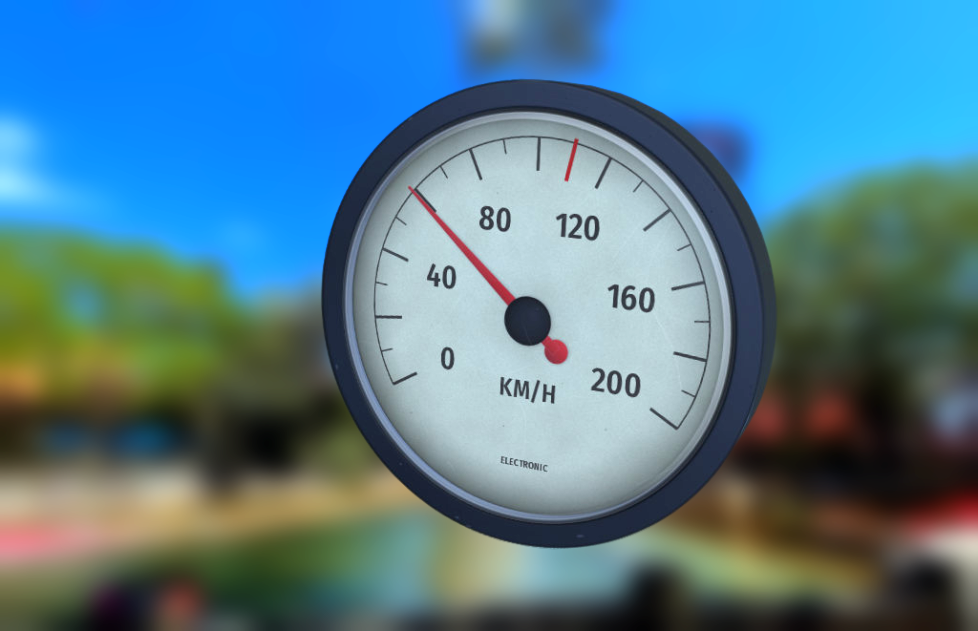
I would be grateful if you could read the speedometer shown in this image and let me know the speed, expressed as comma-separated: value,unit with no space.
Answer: 60,km/h
